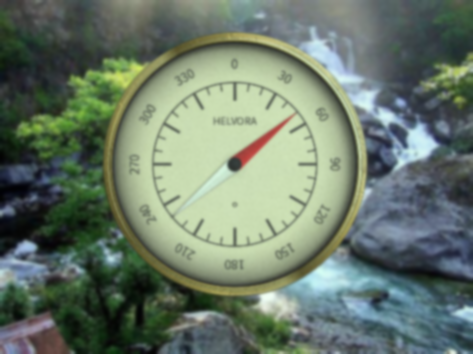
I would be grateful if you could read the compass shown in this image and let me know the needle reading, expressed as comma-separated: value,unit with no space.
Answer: 50,°
